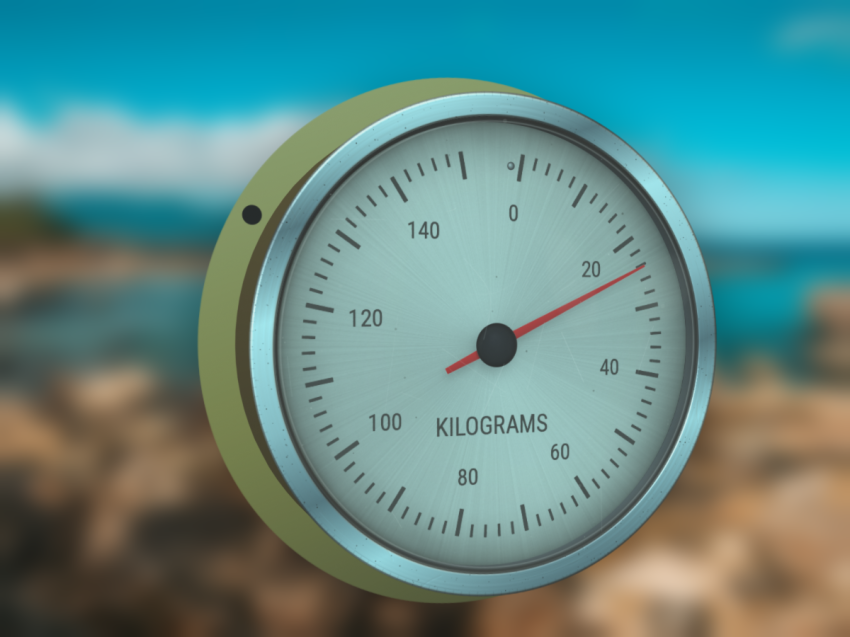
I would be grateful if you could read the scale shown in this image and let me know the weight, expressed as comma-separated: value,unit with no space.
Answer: 24,kg
